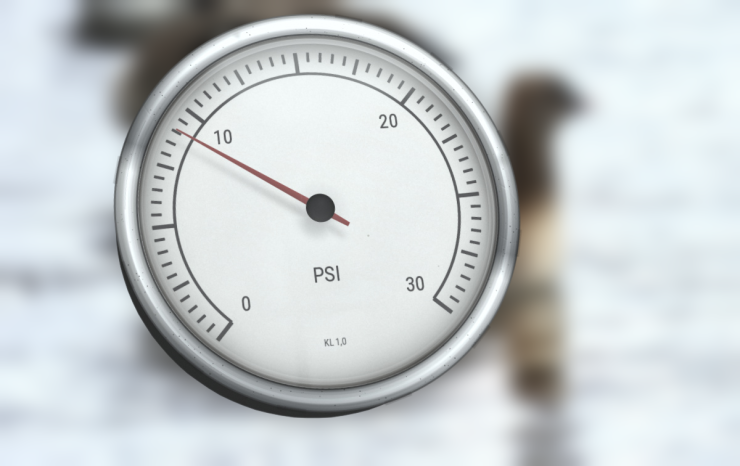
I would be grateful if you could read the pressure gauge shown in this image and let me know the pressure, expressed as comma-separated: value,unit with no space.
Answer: 9,psi
